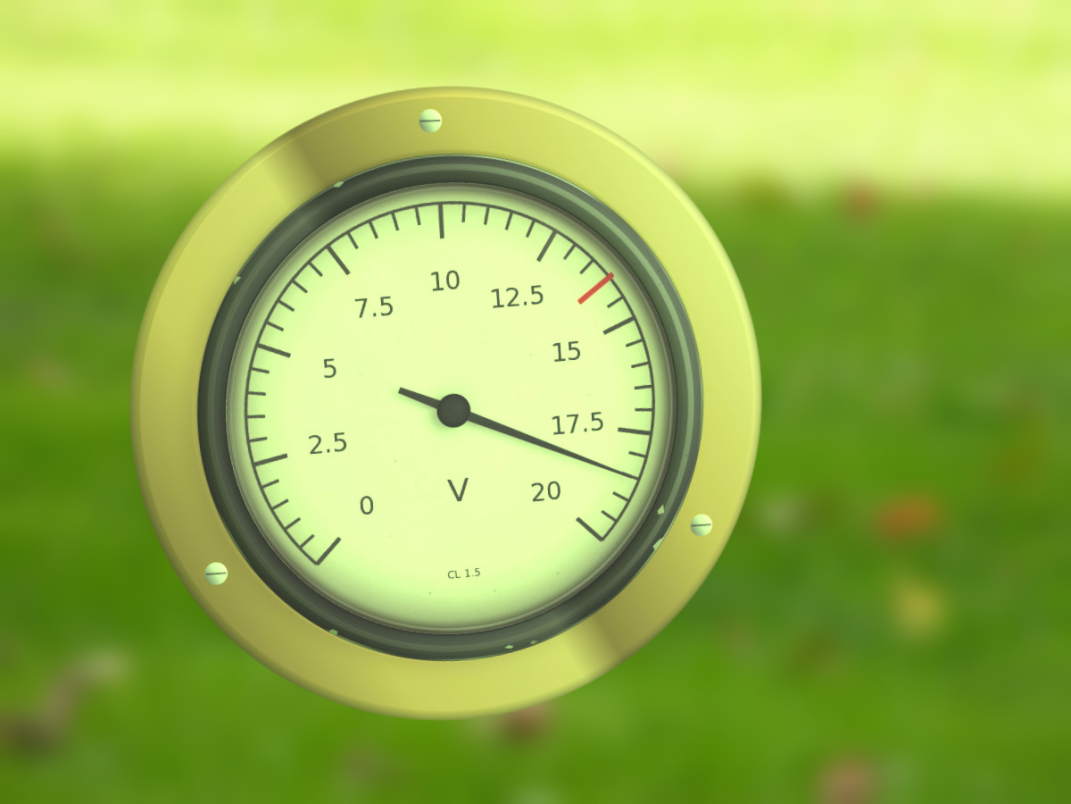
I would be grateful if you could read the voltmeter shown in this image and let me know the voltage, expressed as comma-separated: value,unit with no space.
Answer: 18.5,V
